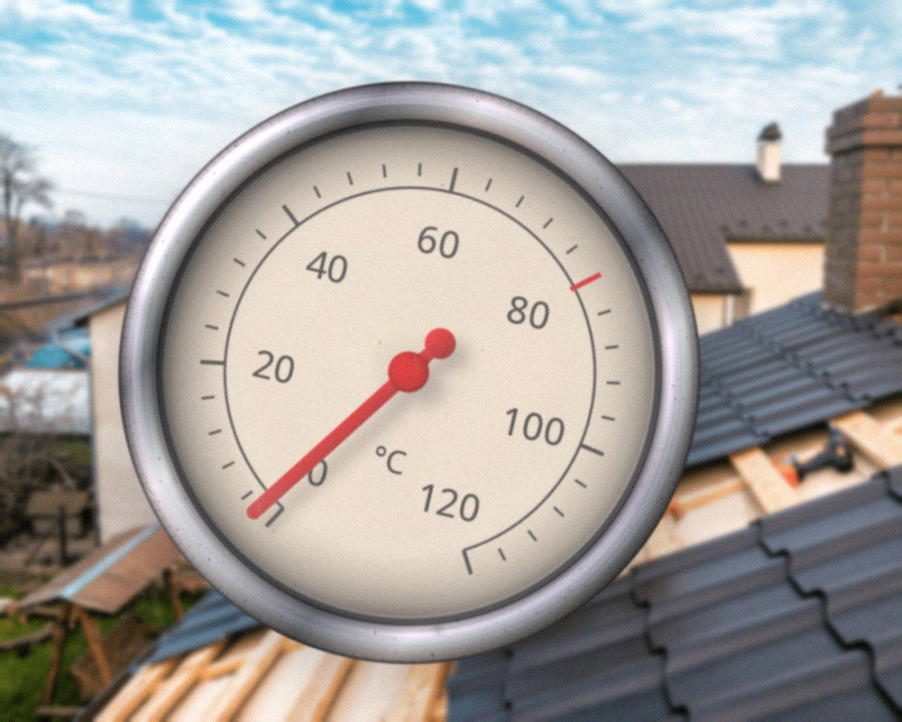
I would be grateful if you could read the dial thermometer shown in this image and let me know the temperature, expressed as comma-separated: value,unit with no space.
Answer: 2,°C
